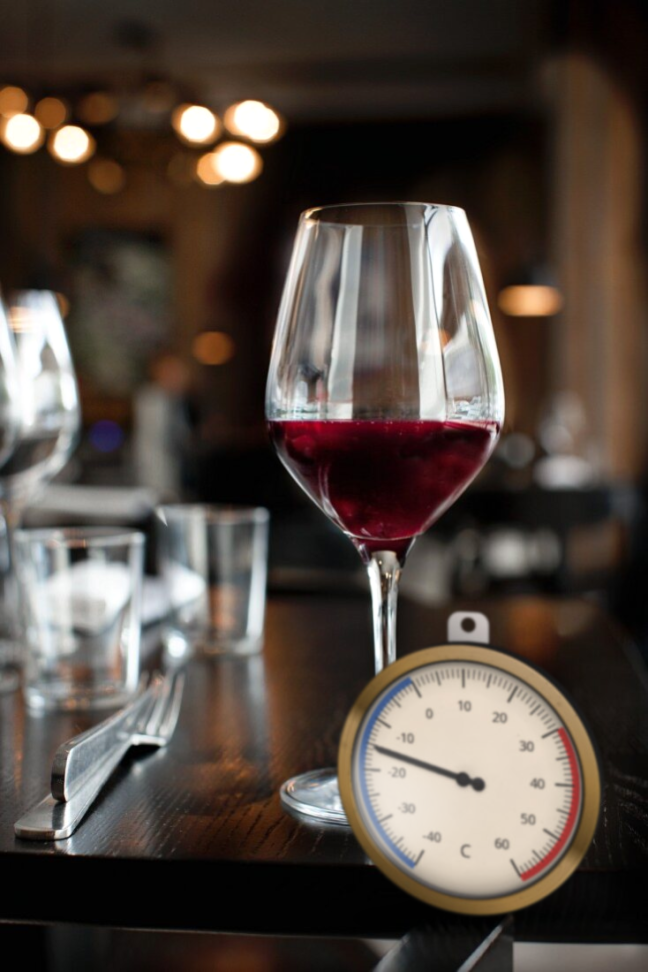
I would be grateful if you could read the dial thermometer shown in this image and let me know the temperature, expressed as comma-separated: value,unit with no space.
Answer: -15,°C
